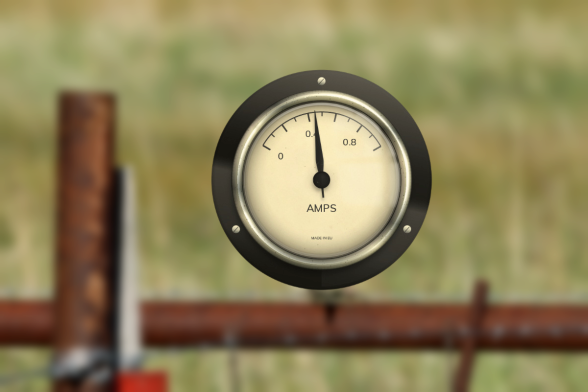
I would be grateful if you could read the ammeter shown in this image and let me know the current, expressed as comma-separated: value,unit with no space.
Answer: 0.45,A
